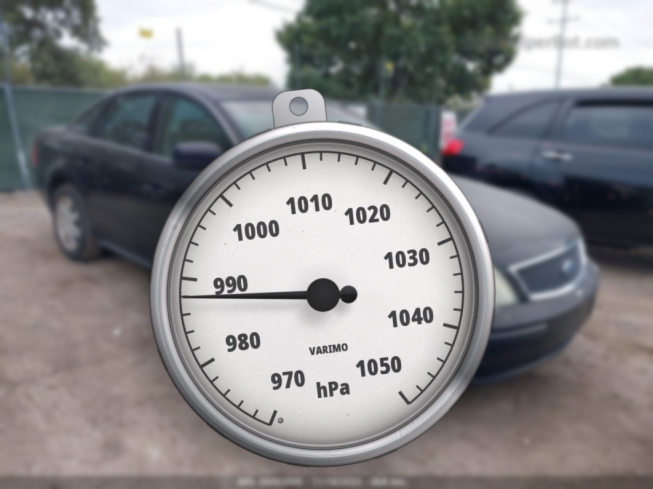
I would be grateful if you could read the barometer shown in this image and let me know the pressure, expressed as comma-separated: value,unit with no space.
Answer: 988,hPa
